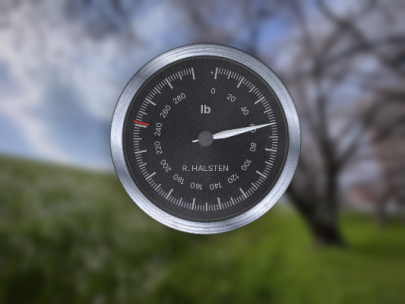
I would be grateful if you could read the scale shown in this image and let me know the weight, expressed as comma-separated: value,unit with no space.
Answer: 60,lb
